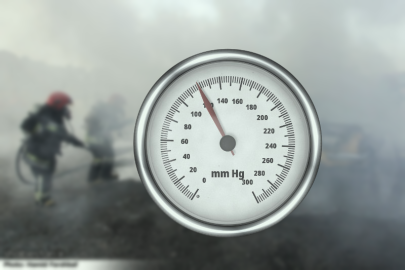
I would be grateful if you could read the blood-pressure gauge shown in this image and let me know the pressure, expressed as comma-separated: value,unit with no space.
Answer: 120,mmHg
